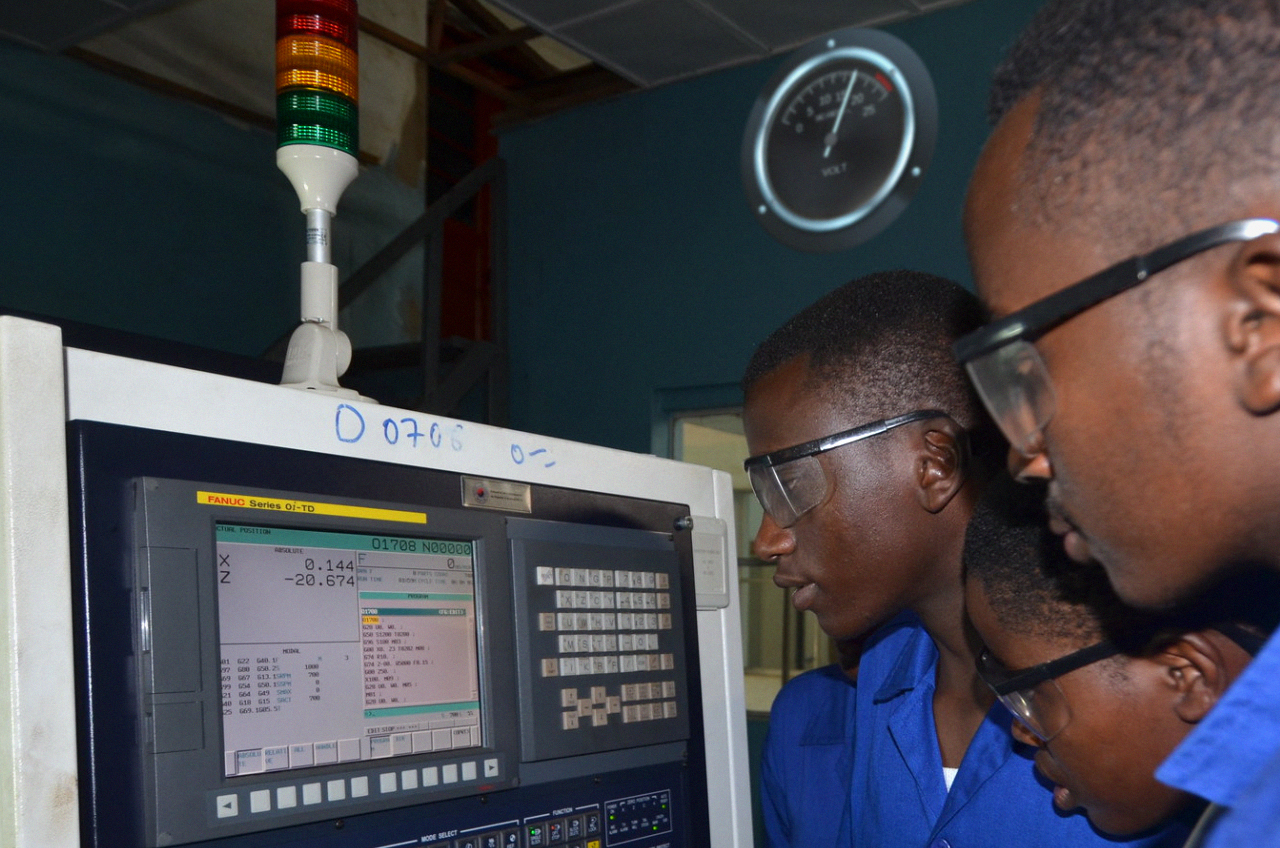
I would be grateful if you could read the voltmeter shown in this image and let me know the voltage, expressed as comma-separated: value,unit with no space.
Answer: 17.5,V
